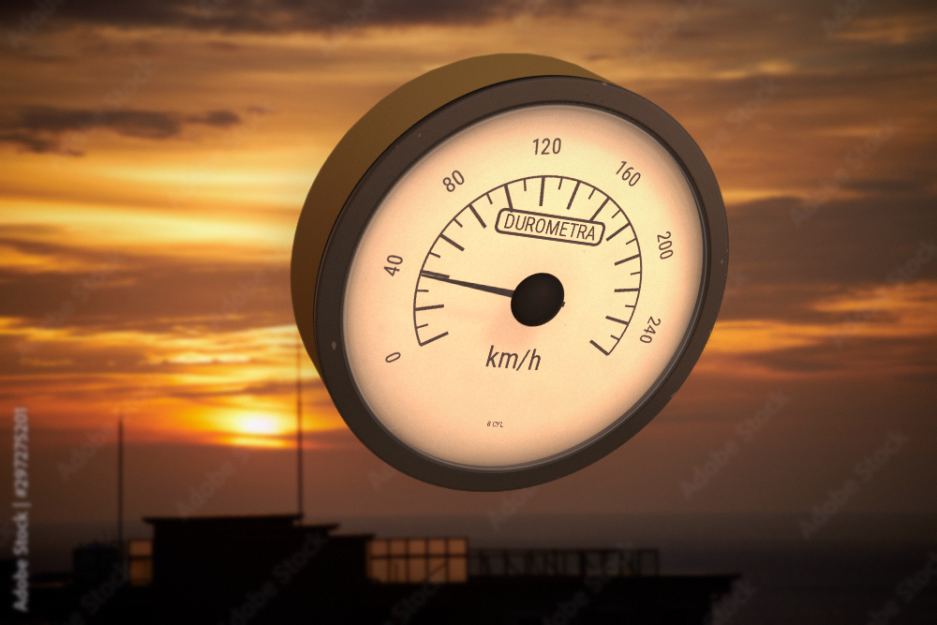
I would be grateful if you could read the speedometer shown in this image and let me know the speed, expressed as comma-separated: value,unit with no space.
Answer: 40,km/h
